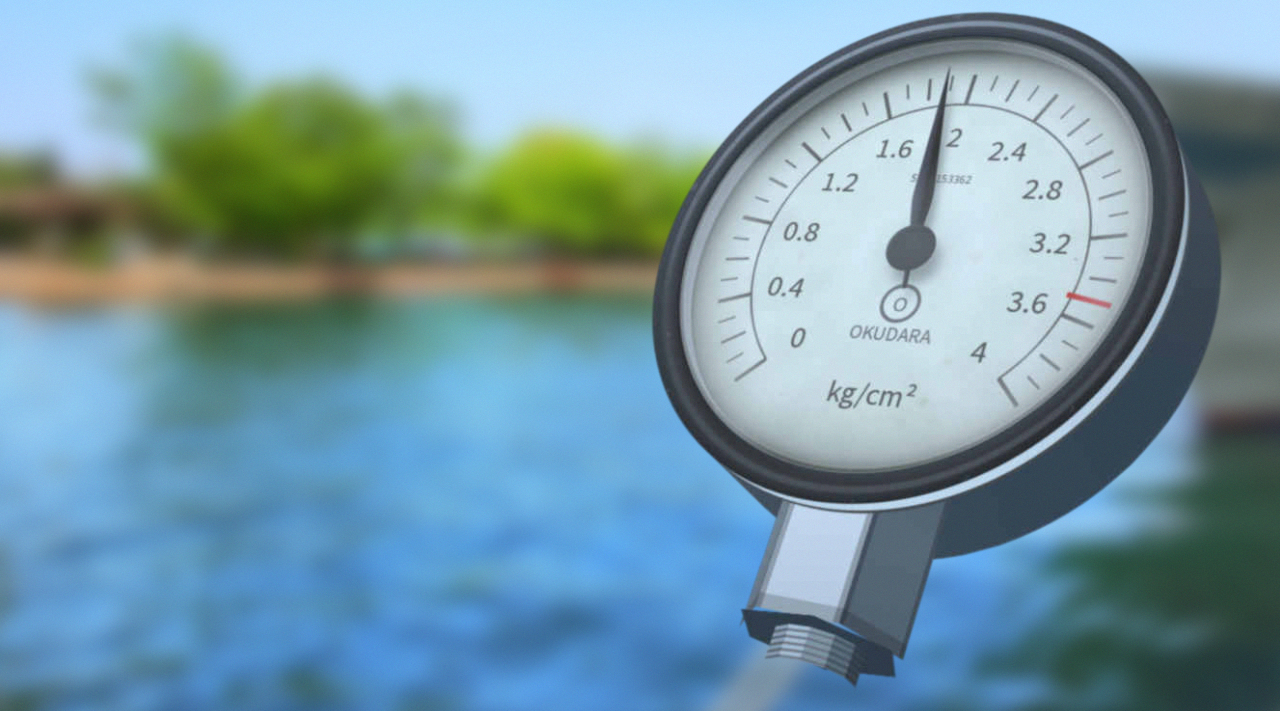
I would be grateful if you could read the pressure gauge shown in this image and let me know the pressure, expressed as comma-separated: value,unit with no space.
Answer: 1.9,kg/cm²
